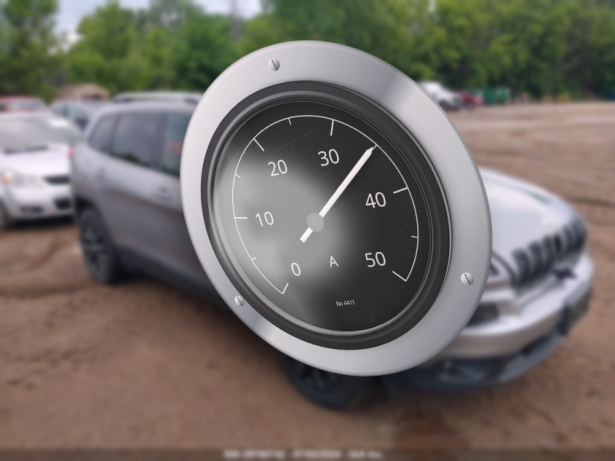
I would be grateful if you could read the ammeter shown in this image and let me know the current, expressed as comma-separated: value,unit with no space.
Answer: 35,A
